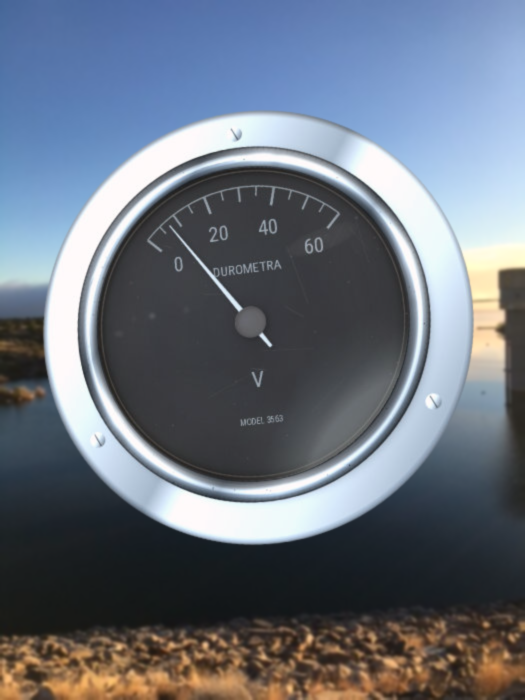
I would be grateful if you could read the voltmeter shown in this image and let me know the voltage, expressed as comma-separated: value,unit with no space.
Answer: 7.5,V
